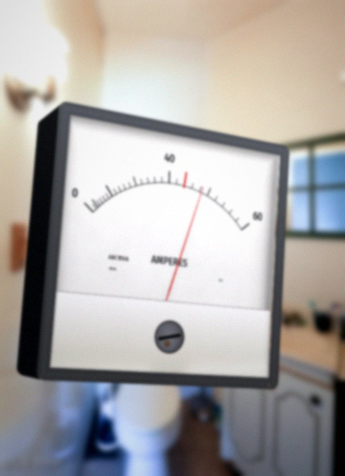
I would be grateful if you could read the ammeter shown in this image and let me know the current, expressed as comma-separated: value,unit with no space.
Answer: 48,A
